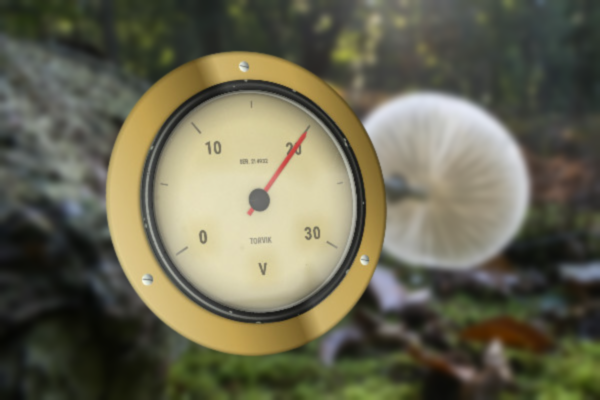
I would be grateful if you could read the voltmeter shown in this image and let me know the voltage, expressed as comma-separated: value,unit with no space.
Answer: 20,V
